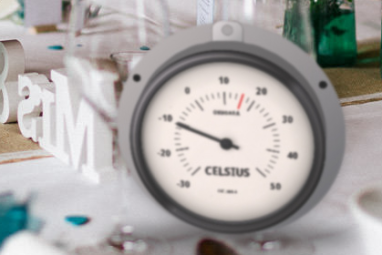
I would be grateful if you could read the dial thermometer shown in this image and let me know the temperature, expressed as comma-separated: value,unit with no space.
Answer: -10,°C
